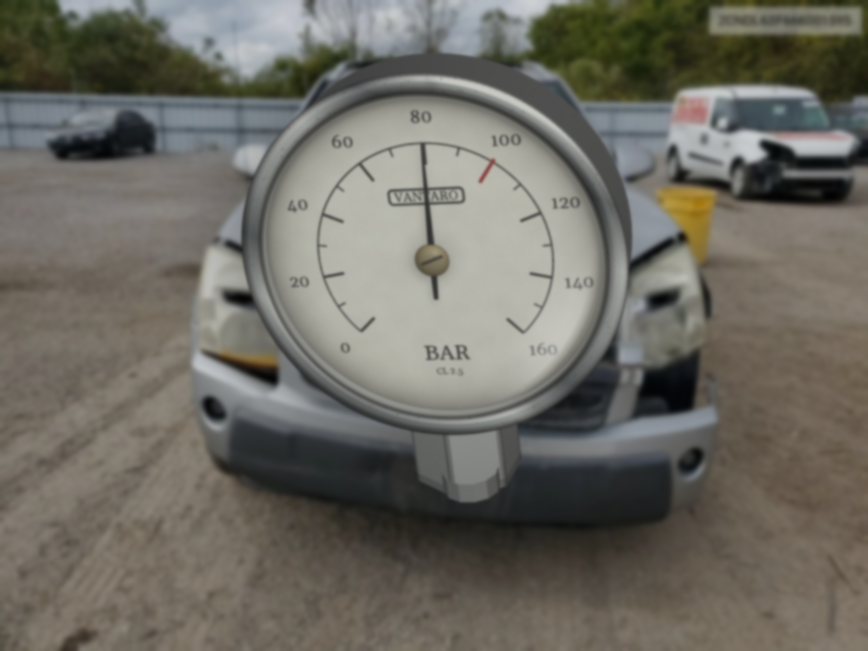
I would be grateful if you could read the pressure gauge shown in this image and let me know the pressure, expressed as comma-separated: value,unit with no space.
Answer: 80,bar
